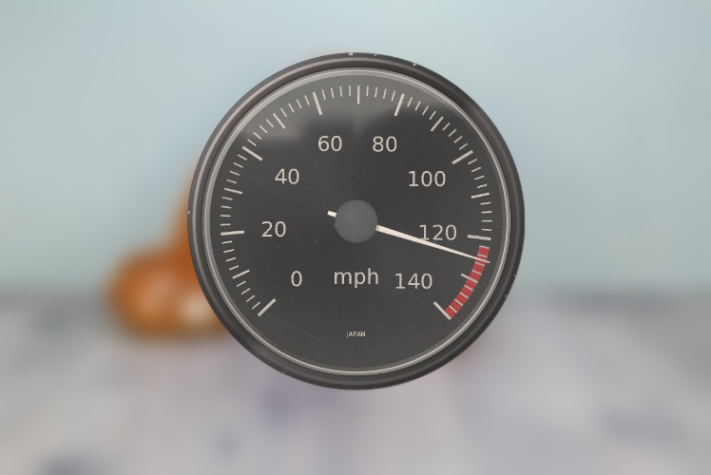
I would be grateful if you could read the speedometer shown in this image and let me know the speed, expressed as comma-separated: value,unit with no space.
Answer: 125,mph
